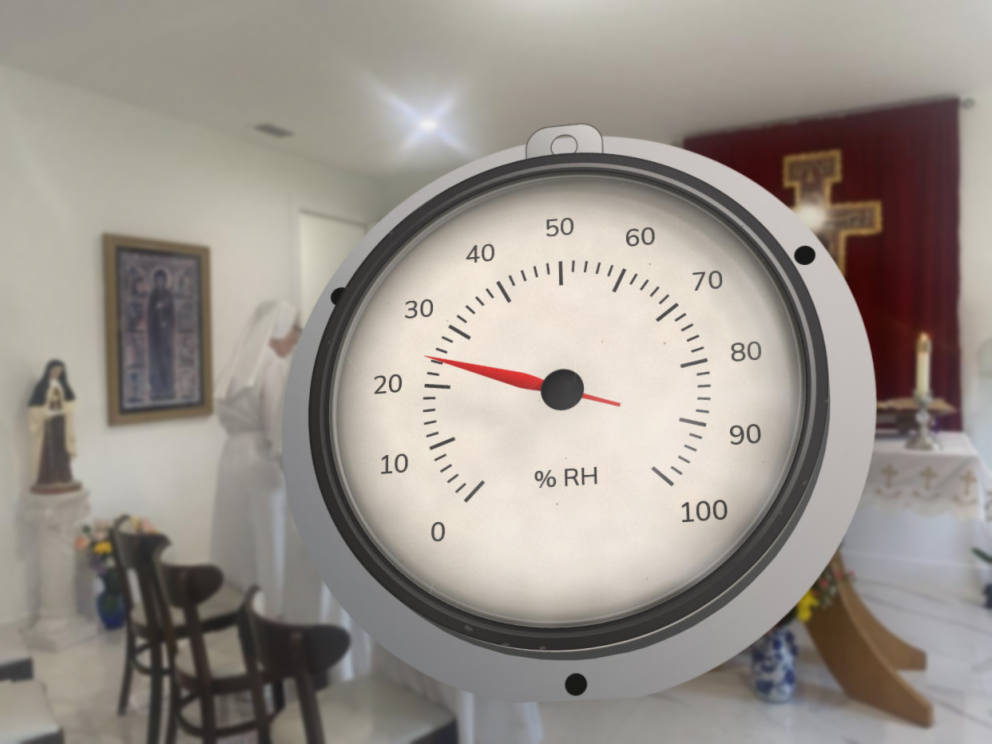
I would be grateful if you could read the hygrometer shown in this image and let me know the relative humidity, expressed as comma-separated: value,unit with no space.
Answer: 24,%
